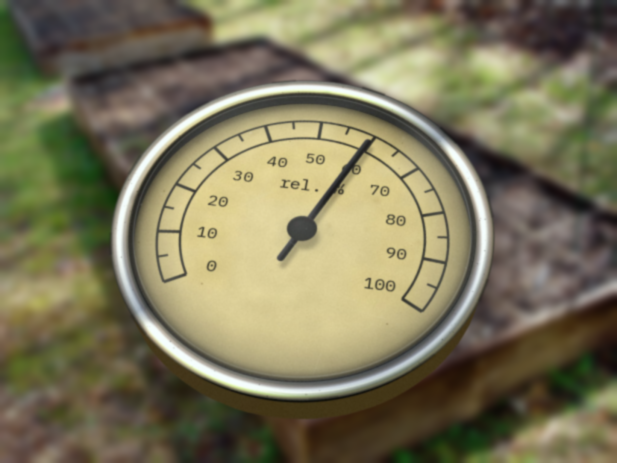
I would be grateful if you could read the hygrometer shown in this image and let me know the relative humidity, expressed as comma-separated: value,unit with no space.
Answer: 60,%
